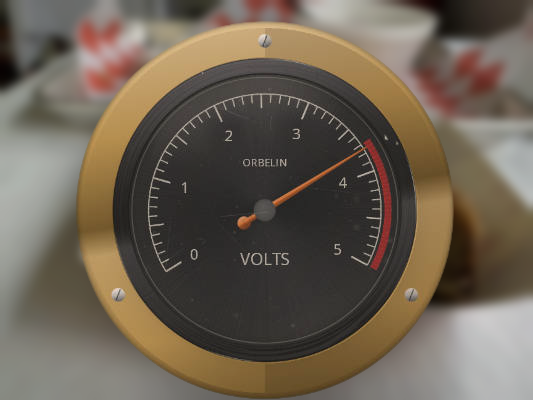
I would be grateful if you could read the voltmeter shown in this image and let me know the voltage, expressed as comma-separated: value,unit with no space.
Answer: 3.75,V
